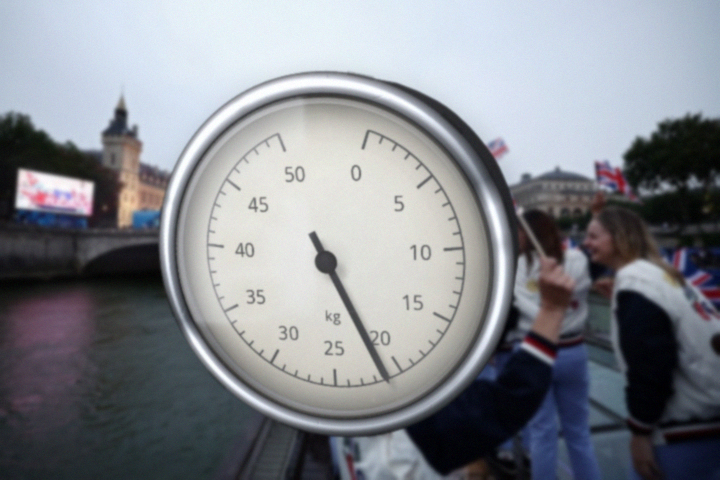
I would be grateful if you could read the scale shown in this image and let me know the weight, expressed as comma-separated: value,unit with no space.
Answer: 21,kg
